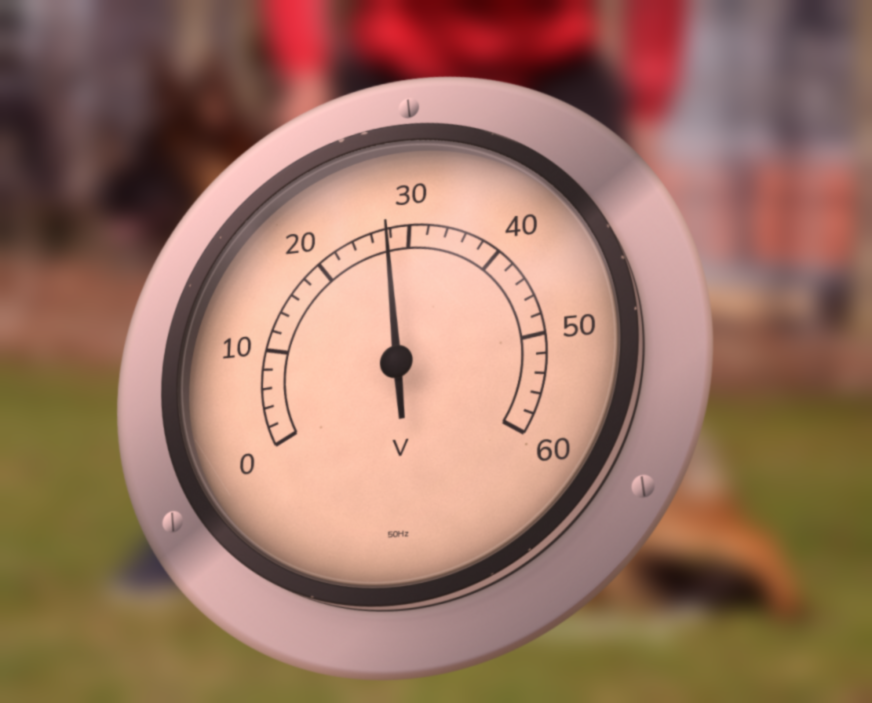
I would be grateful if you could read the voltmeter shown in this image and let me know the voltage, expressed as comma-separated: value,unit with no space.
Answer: 28,V
